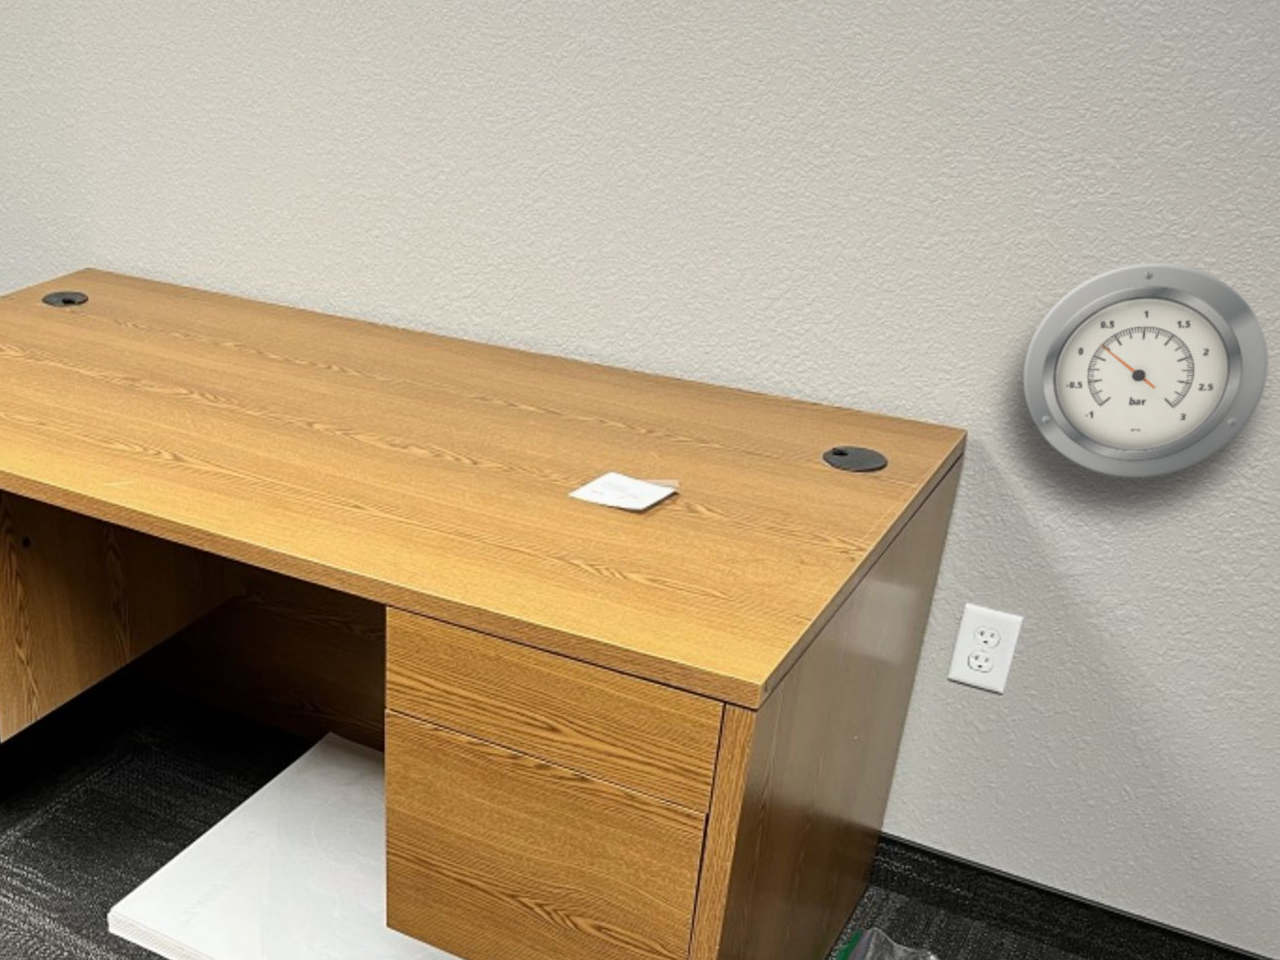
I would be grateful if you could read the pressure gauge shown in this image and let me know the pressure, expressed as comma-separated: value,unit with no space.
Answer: 0.25,bar
